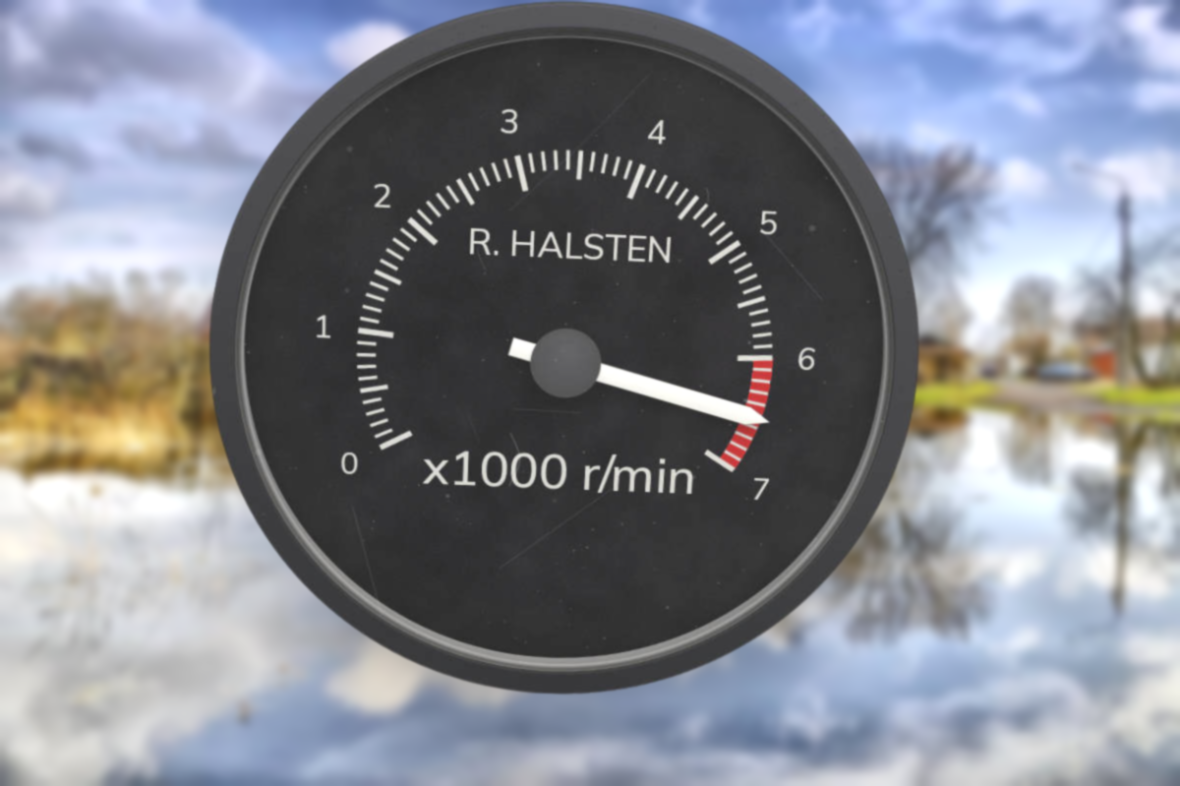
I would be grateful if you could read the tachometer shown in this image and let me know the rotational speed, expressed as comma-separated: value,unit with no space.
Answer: 6500,rpm
